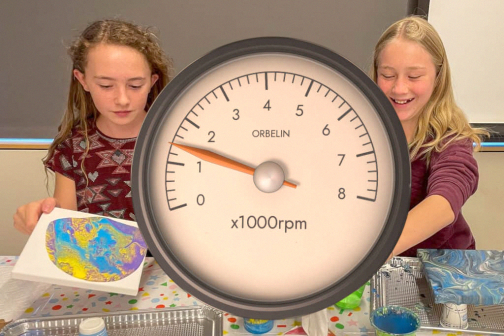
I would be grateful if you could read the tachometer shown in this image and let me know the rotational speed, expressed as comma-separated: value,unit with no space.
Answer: 1400,rpm
